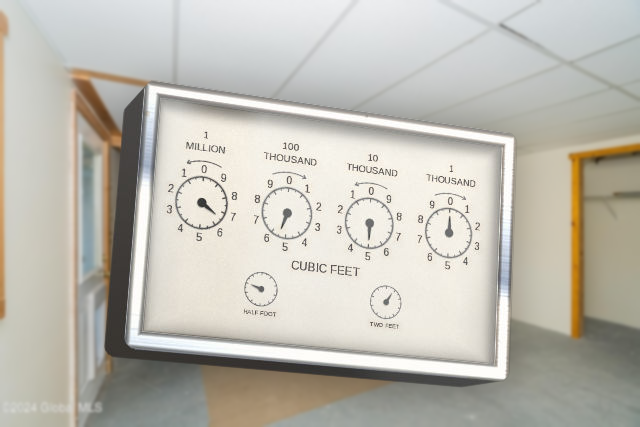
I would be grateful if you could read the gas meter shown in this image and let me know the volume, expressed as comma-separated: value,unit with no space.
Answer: 655000,ft³
